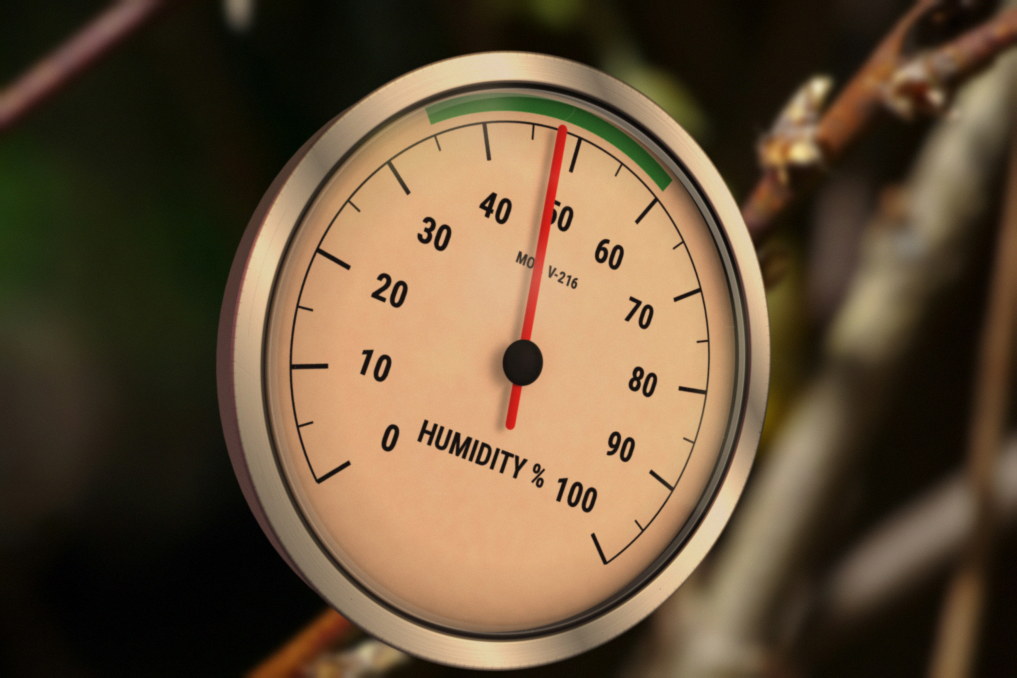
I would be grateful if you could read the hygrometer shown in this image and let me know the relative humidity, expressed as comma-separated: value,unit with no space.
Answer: 47.5,%
